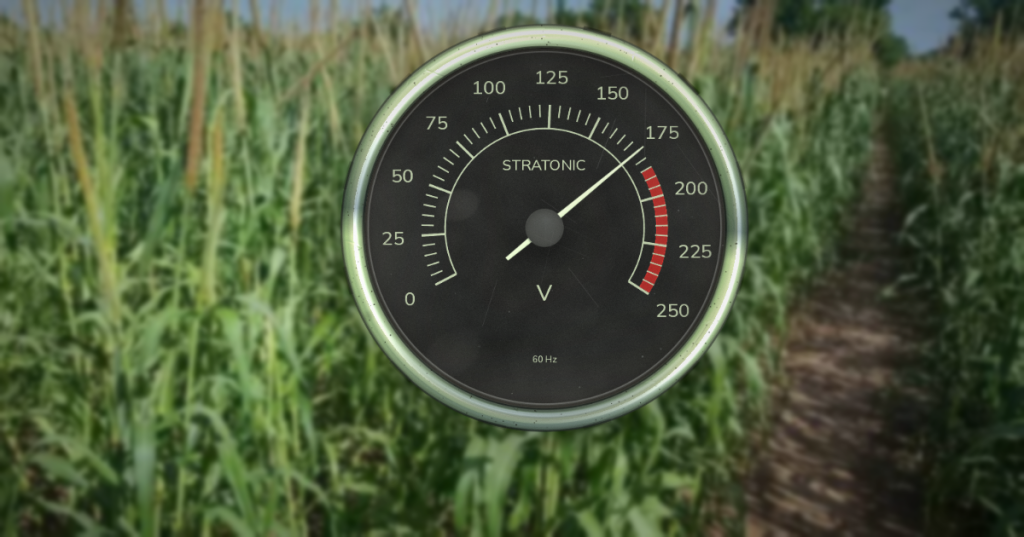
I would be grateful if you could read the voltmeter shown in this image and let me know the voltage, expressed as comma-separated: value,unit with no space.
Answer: 175,V
